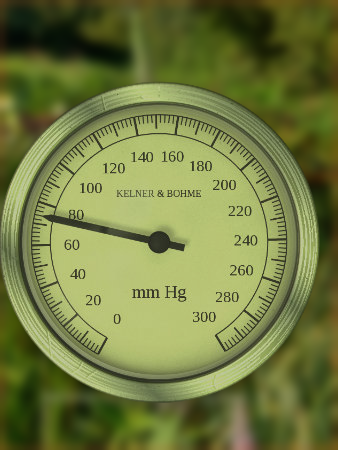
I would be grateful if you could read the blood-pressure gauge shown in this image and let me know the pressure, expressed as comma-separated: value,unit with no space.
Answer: 74,mmHg
